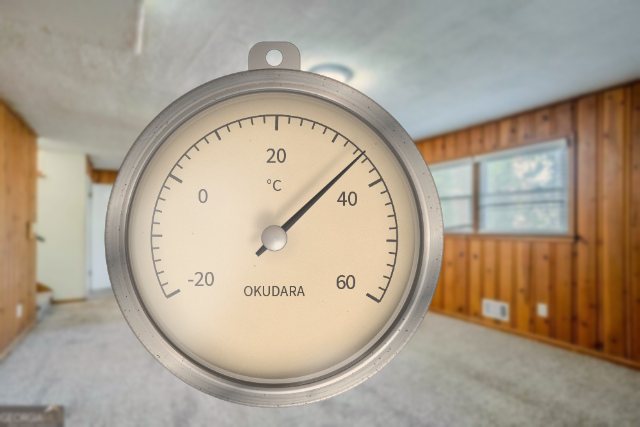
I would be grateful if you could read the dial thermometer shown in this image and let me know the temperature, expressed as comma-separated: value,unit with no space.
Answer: 35,°C
